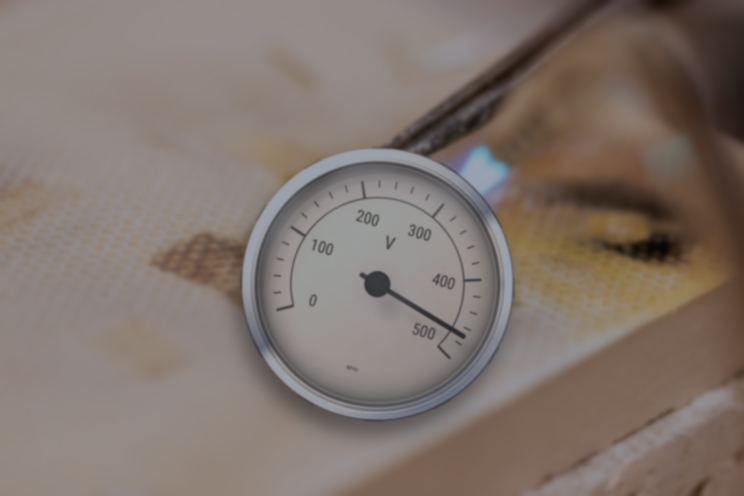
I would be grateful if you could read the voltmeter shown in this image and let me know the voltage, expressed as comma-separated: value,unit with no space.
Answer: 470,V
